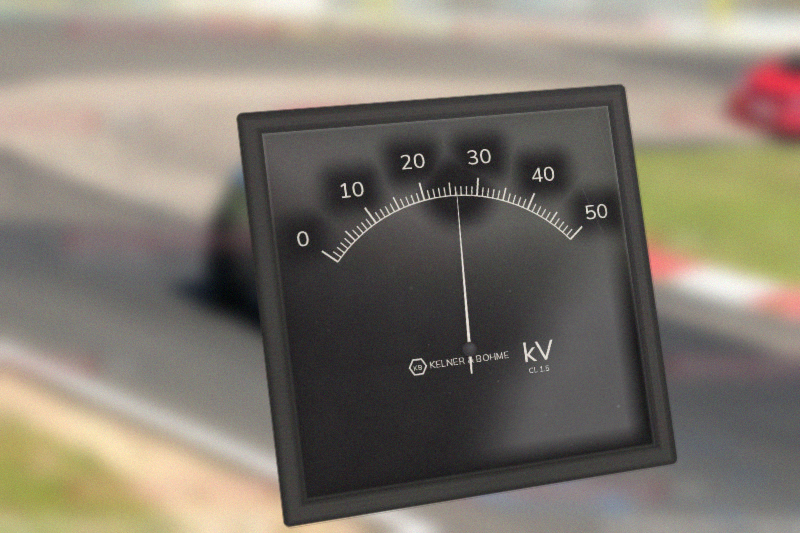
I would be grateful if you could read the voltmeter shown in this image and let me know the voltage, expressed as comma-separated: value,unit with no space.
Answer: 26,kV
